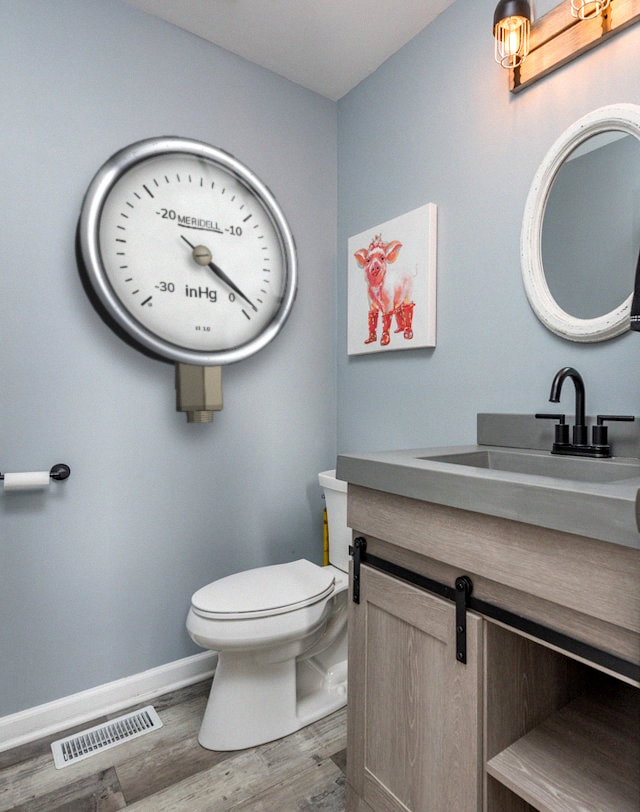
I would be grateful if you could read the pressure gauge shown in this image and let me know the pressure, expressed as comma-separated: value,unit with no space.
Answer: -1,inHg
